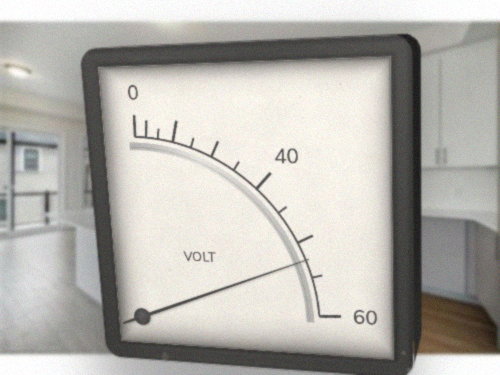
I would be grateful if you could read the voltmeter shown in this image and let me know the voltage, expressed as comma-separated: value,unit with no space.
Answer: 52.5,V
